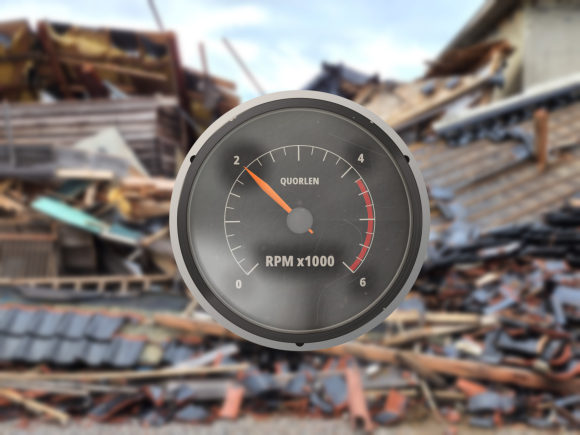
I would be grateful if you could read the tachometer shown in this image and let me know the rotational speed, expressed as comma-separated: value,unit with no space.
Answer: 2000,rpm
